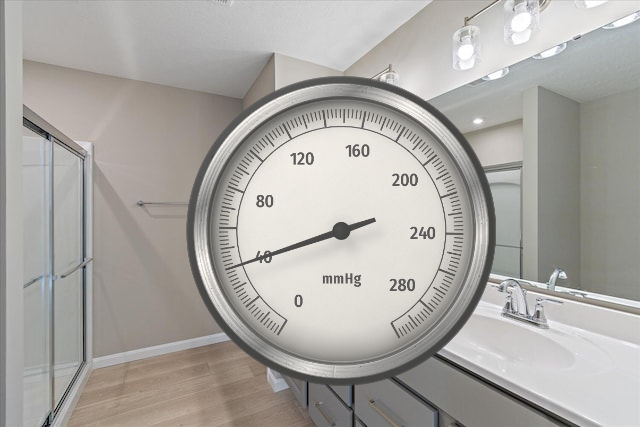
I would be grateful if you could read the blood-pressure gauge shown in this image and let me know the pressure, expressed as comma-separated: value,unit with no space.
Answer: 40,mmHg
